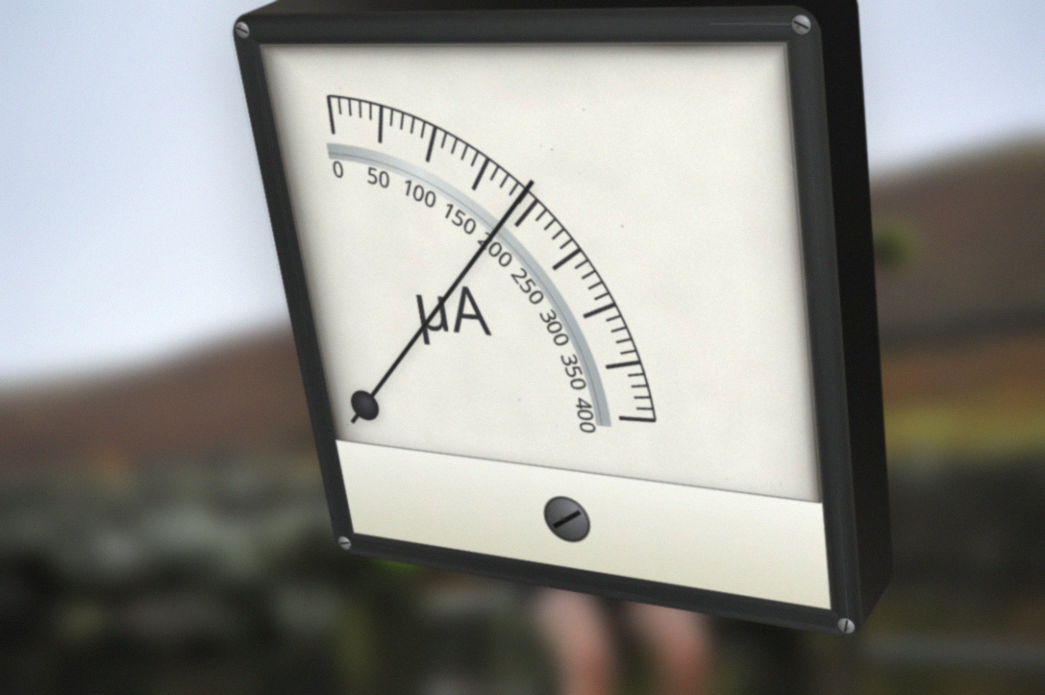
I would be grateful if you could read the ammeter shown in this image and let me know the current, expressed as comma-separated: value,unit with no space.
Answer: 190,µA
